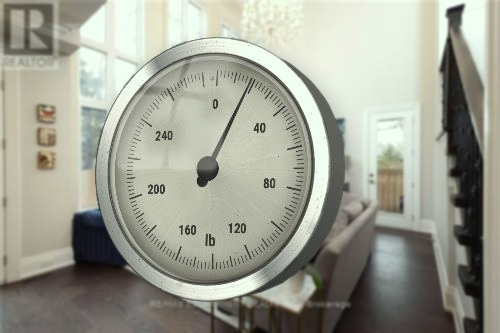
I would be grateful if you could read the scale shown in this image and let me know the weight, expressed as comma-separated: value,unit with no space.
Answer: 20,lb
